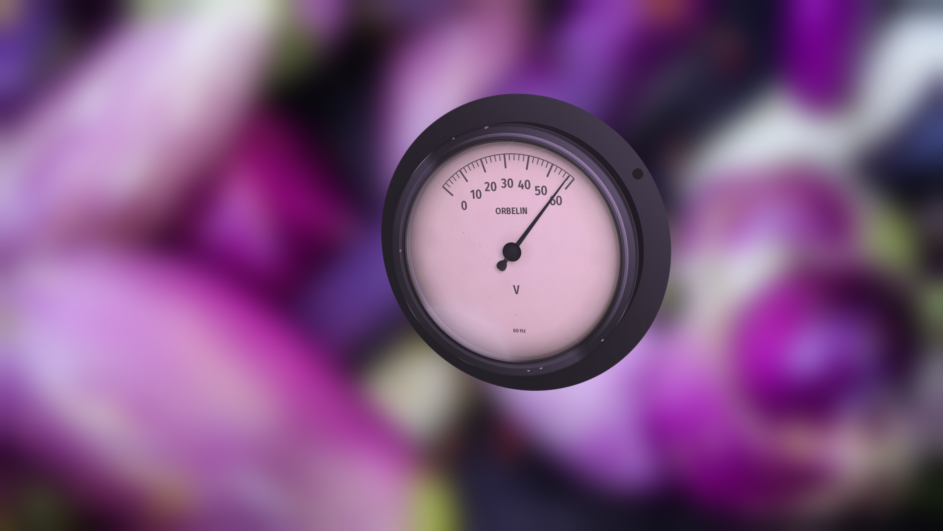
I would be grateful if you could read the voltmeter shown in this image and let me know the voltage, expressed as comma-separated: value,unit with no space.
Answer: 58,V
